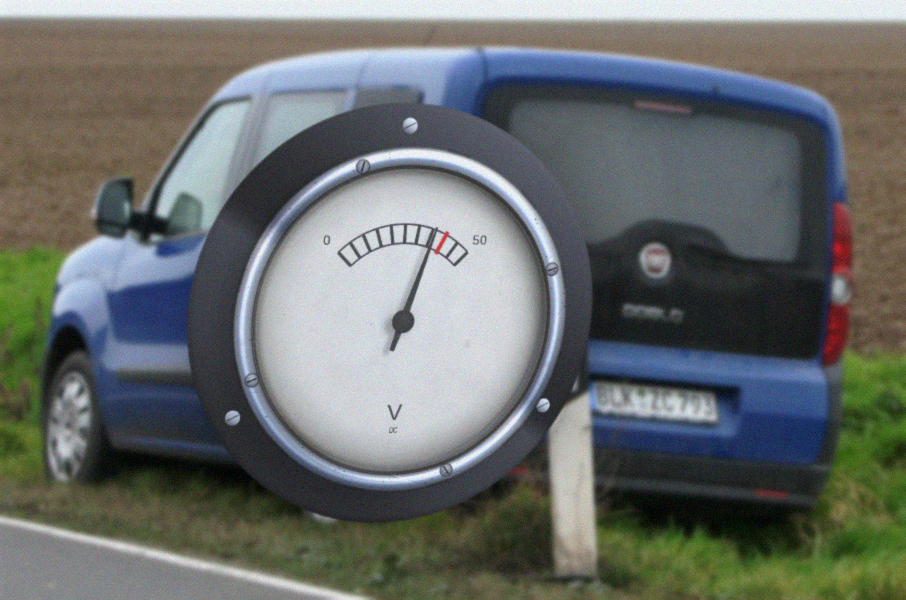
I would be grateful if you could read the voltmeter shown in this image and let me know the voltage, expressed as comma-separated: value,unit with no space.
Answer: 35,V
